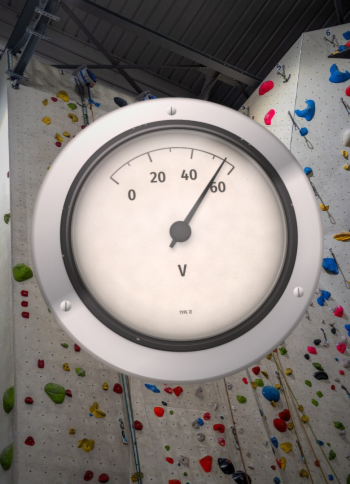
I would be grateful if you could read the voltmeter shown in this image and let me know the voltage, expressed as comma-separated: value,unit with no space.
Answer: 55,V
